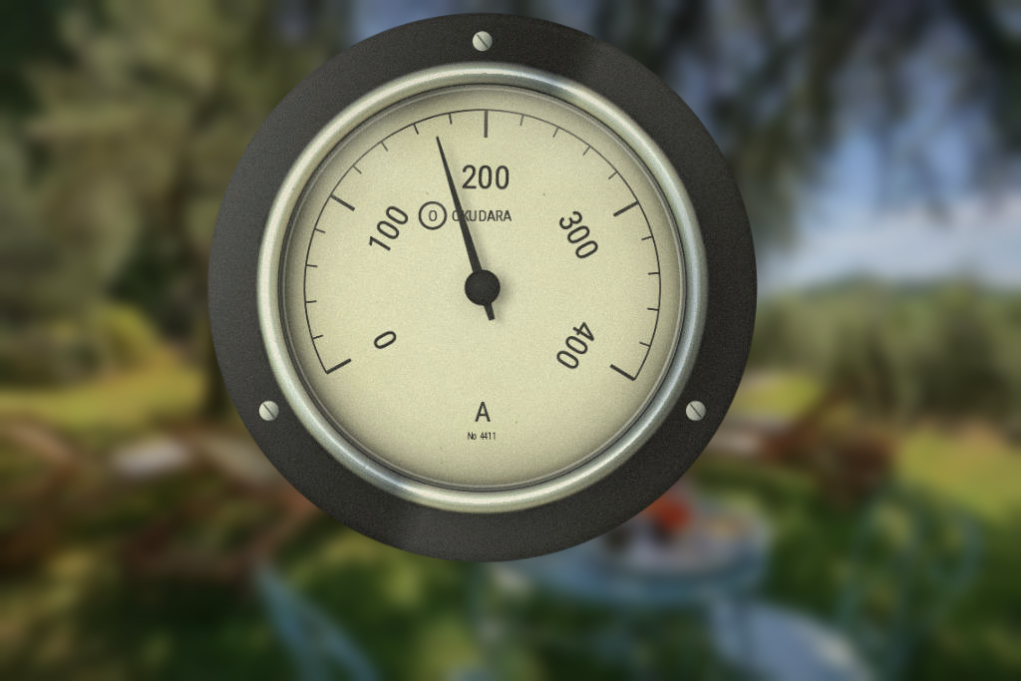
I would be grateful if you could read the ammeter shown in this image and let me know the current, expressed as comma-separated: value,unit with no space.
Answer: 170,A
